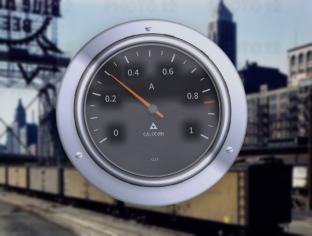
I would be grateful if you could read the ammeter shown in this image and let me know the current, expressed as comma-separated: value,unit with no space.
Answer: 0.3,A
